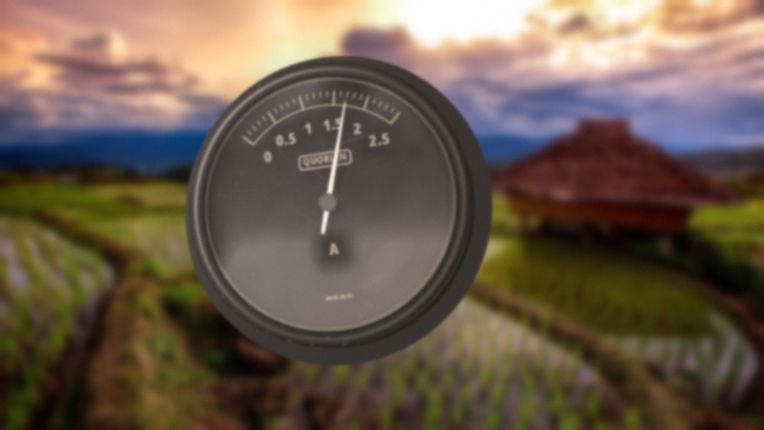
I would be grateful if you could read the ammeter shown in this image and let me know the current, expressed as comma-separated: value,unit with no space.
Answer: 1.7,A
